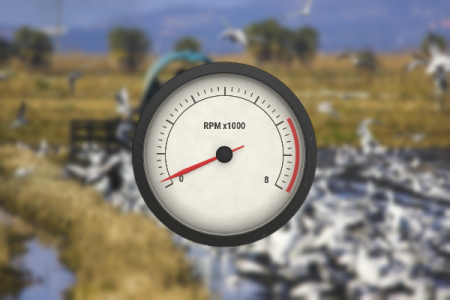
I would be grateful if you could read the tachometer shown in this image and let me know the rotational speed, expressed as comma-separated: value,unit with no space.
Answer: 200,rpm
